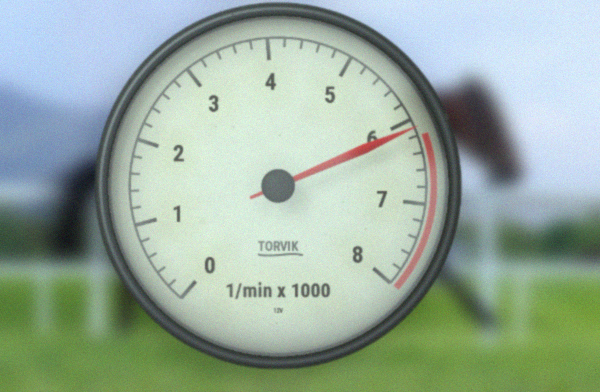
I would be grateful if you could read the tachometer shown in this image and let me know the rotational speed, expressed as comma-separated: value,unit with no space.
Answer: 6100,rpm
